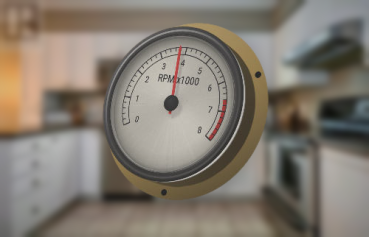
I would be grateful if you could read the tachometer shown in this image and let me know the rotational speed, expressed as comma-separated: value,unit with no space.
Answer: 3800,rpm
